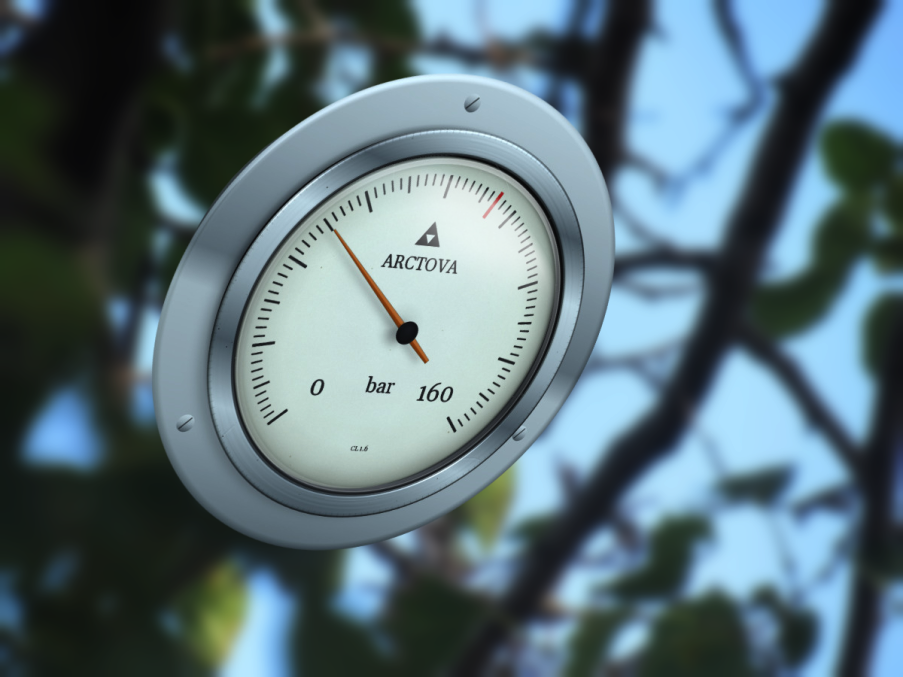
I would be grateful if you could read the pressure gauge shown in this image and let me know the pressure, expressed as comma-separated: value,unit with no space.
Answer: 50,bar
